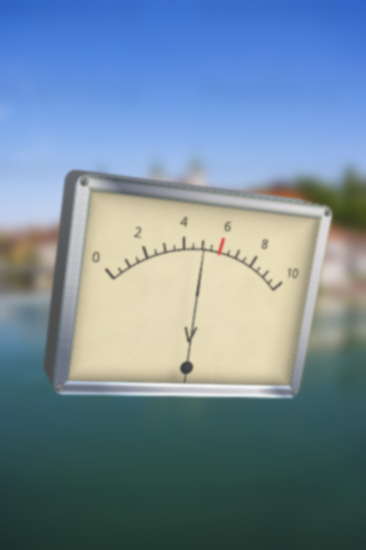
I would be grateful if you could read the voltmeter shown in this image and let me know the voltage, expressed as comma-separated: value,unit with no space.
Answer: 5,V
